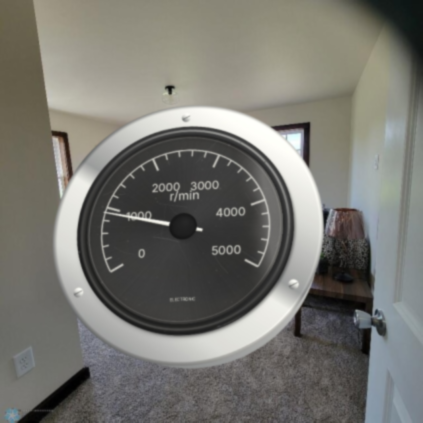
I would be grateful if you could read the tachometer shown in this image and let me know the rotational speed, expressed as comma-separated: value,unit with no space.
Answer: 900,rpm
